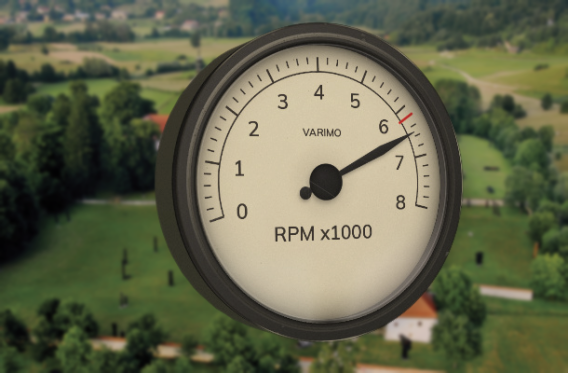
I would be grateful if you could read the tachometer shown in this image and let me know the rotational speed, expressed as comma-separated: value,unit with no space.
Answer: 6500,rpm
